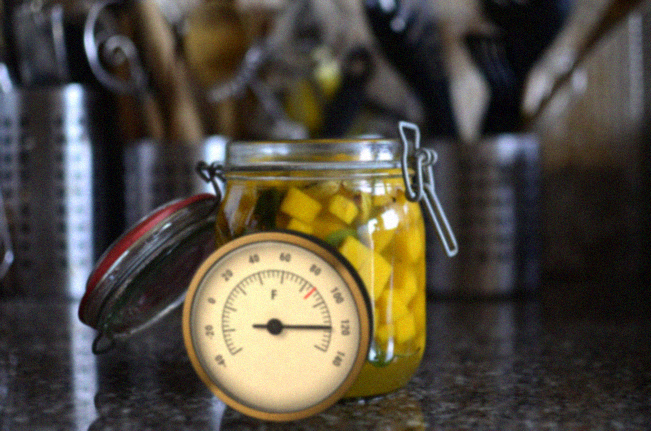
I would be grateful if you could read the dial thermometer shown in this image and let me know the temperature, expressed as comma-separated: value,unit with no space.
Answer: 120,°F
